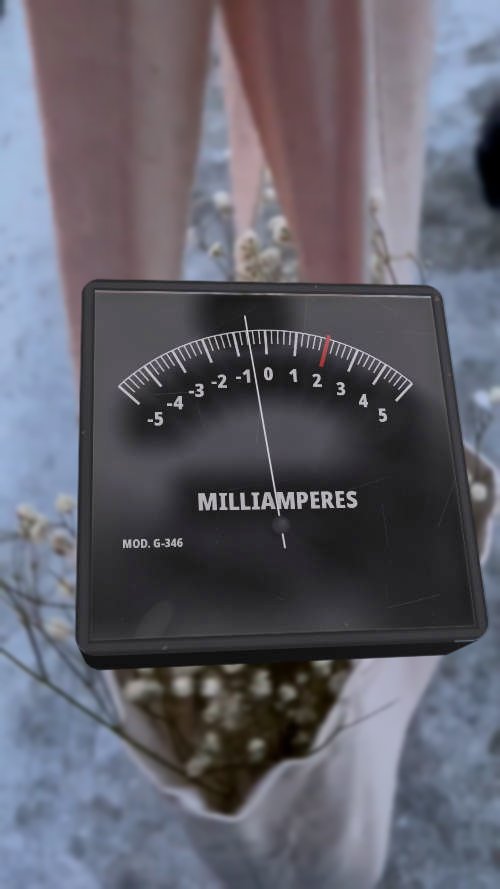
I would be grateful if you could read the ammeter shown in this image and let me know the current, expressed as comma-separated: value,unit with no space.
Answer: -0.6,mA
